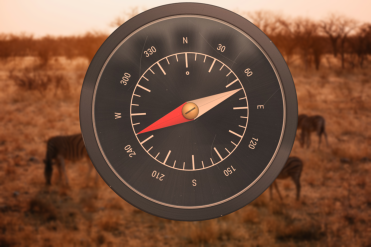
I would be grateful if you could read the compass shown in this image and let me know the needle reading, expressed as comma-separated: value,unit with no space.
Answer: 250,°
